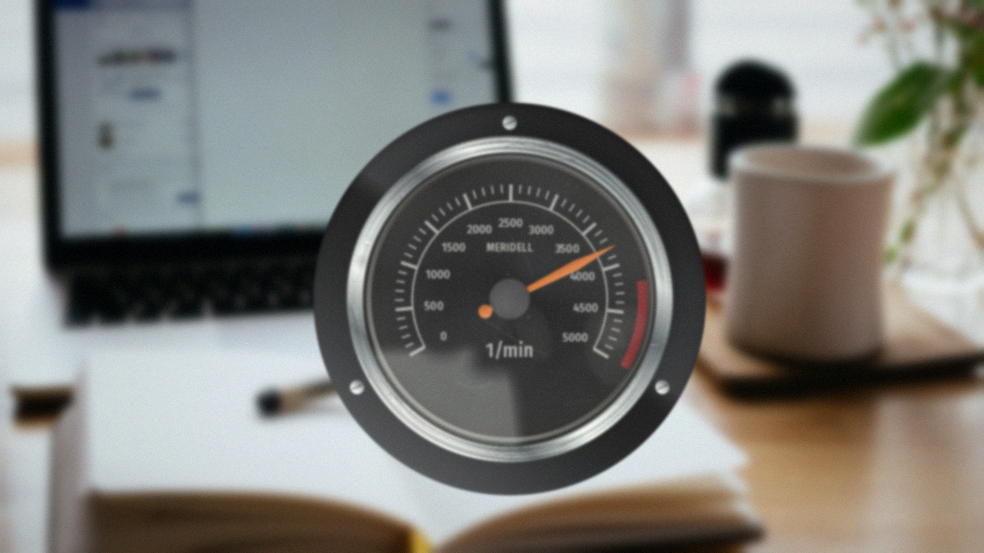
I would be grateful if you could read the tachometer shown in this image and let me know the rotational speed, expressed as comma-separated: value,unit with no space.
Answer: 3800,rpm
